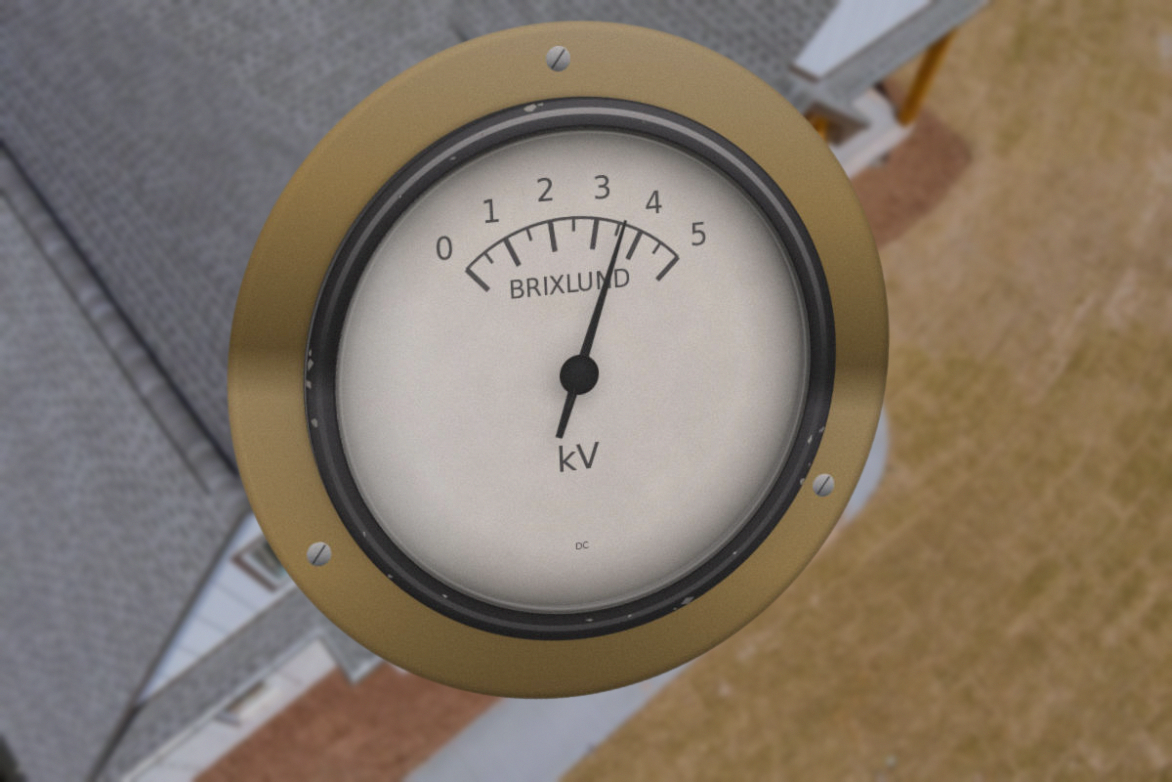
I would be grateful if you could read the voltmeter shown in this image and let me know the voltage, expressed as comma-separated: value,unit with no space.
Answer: 3.5,kV
